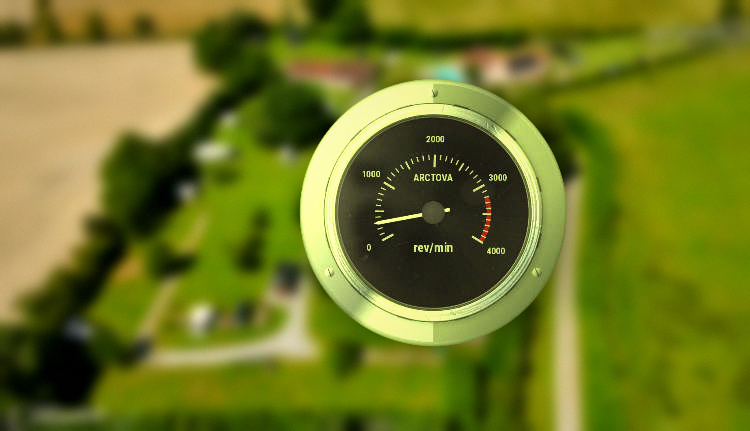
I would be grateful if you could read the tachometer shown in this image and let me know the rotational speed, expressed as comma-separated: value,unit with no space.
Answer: 300,rpm
